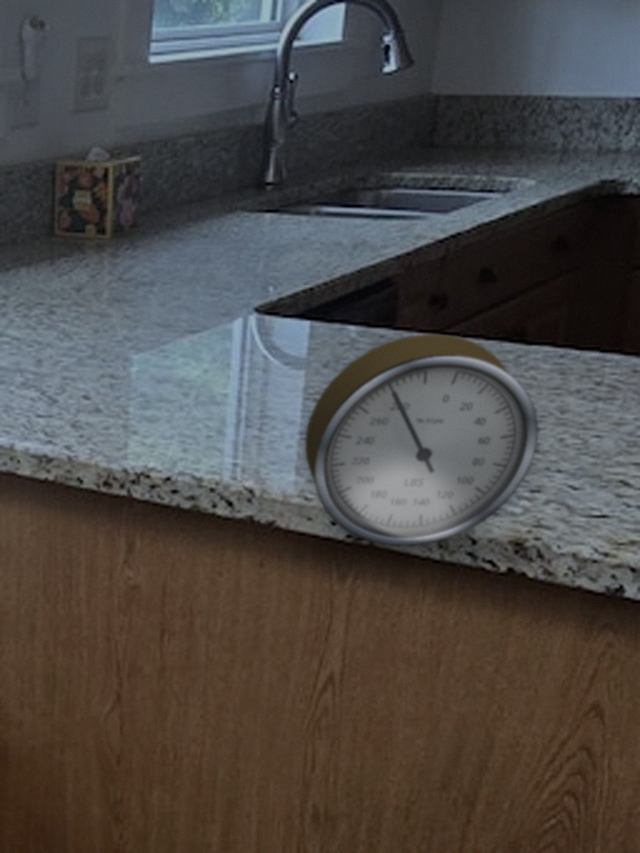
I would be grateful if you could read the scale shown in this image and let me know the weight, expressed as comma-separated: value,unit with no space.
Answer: 280,lb
